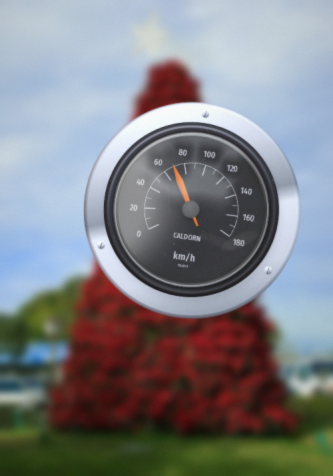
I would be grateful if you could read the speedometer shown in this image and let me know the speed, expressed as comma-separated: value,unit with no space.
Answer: 70,km/h
